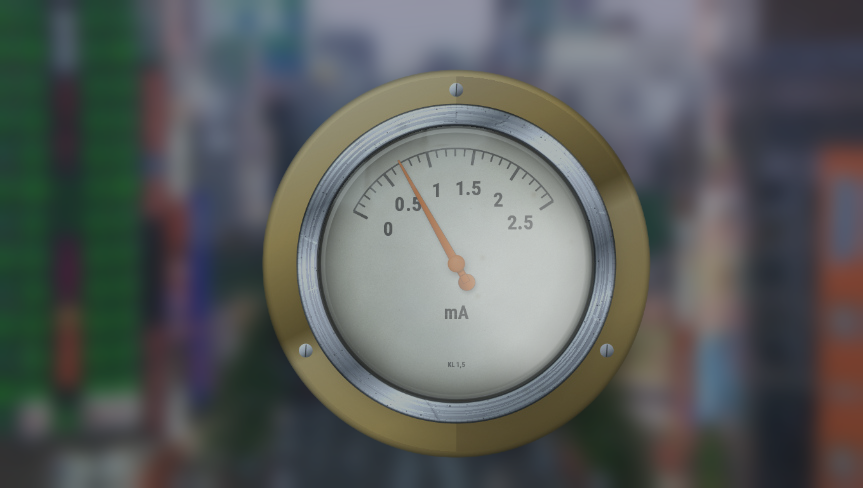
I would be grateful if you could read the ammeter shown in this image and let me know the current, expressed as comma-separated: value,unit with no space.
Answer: 0.7,mA
